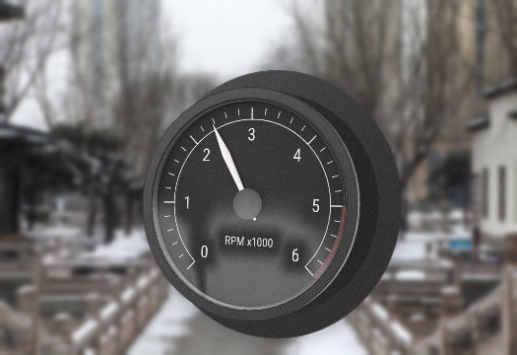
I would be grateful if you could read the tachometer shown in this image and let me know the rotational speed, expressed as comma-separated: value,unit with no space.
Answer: 2400,rpm
